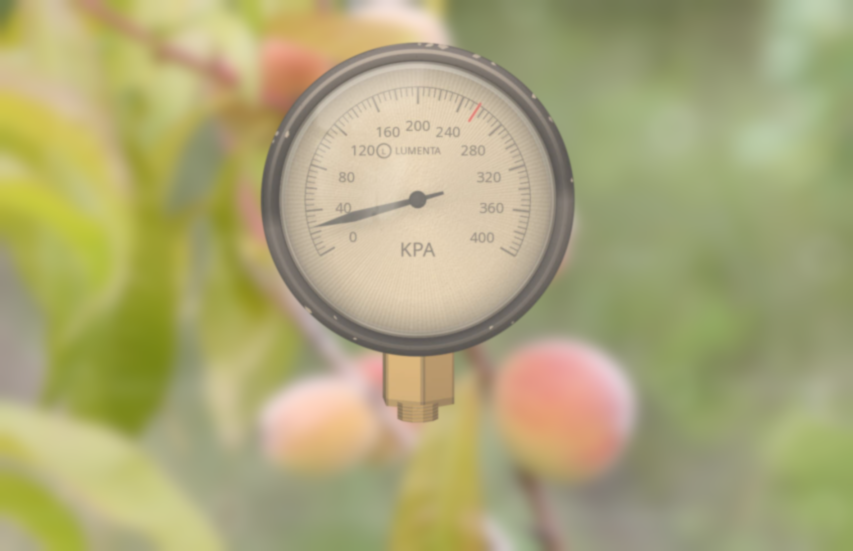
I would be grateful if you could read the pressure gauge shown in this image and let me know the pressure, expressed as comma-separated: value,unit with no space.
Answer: 25,kPa
